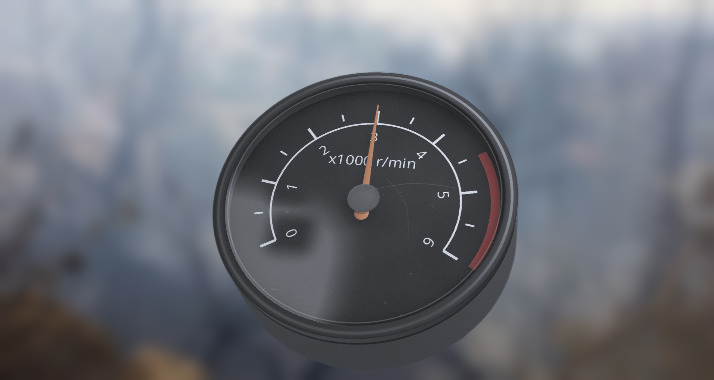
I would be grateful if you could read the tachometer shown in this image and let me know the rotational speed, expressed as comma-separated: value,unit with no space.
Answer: 3000,rpm
